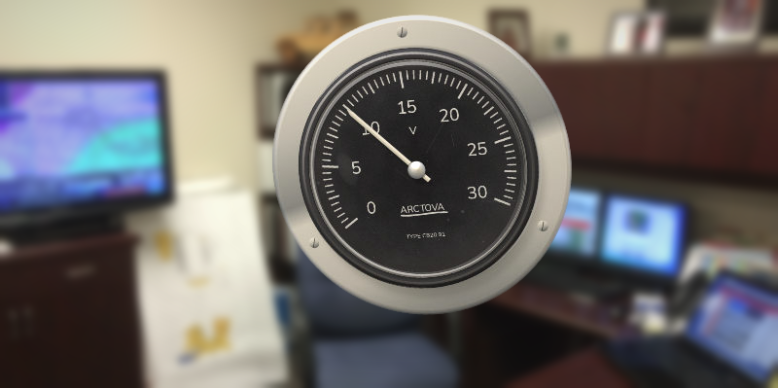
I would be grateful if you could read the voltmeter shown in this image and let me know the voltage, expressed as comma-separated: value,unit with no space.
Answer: 10,V
